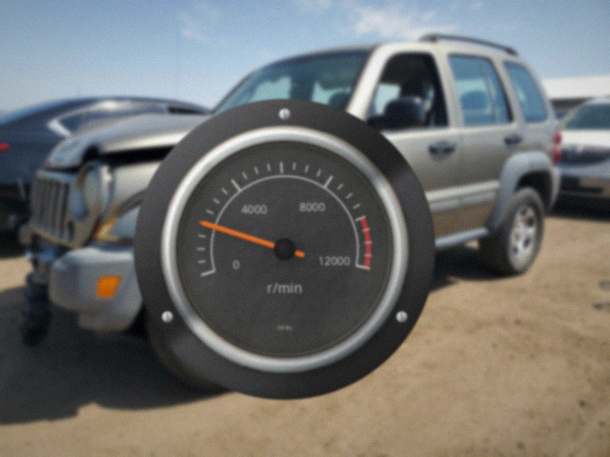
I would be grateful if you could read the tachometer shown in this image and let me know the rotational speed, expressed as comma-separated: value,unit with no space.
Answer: 2000,rpm
